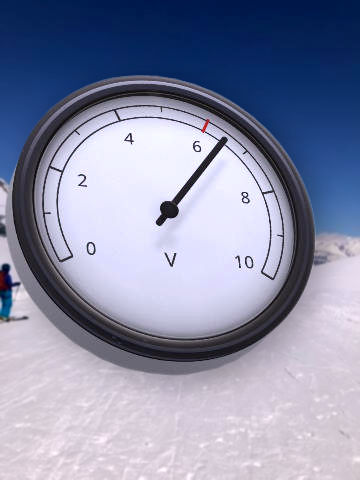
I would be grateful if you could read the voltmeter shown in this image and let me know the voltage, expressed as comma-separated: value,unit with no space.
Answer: 6.5,V
